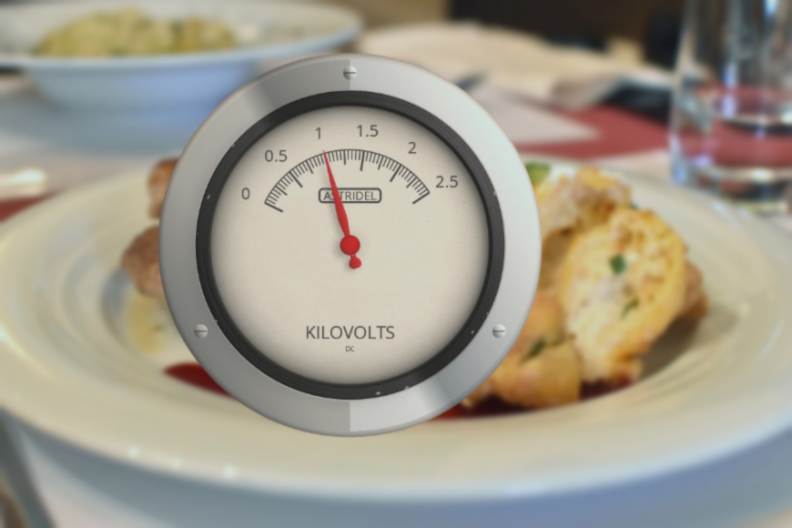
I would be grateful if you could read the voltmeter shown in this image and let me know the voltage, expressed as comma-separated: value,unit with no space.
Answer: 1,kV
